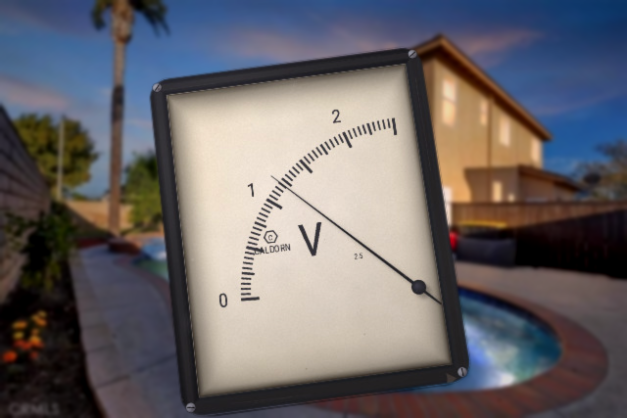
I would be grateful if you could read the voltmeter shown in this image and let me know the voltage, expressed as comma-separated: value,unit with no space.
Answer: 1.2,V
